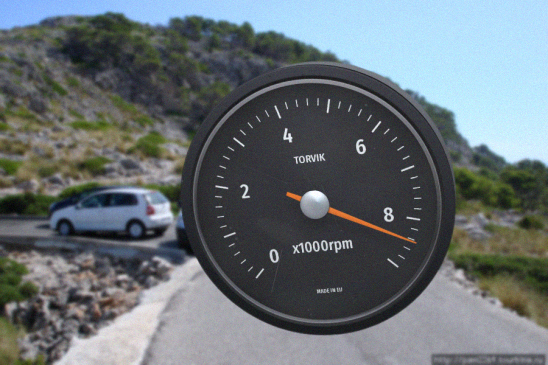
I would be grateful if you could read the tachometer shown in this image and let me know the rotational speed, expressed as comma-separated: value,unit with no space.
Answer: 8400,rpm
